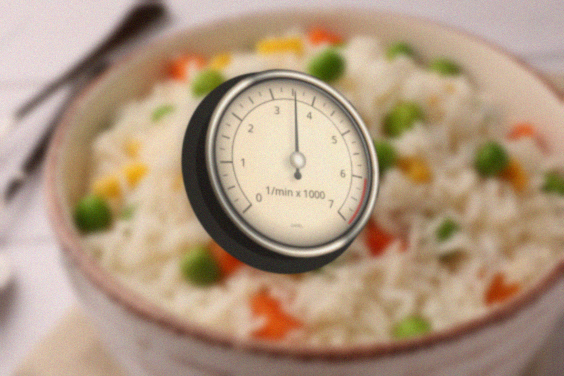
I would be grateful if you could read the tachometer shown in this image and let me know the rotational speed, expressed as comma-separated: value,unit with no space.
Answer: 3500,rpm
